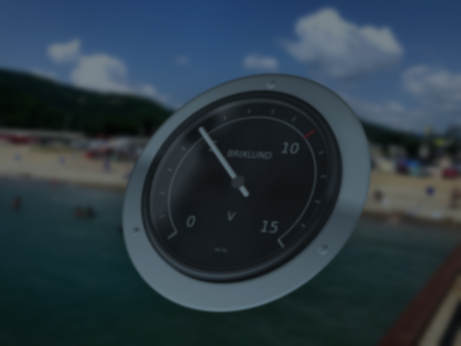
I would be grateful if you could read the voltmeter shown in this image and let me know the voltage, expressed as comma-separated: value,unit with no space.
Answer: 5,V
